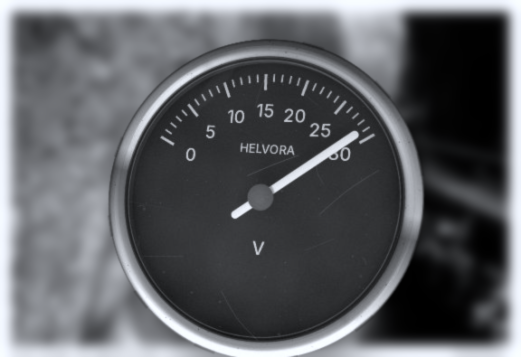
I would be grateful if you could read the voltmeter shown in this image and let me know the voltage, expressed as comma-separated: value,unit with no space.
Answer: 29,V
